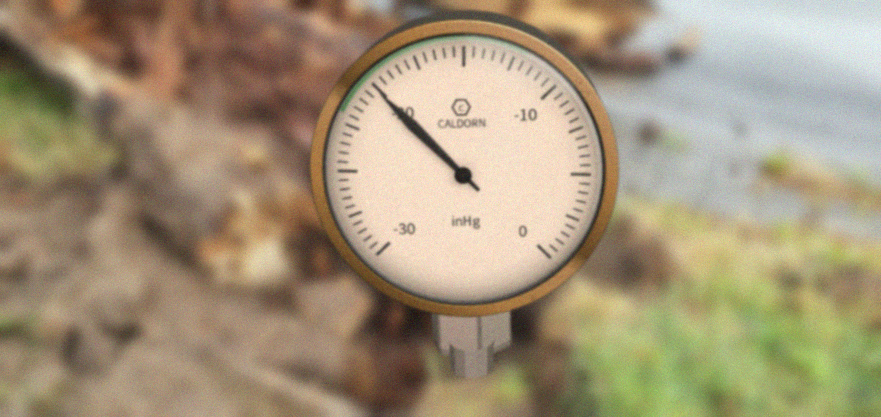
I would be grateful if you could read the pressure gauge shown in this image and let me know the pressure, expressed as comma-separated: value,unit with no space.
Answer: -20,inHg
